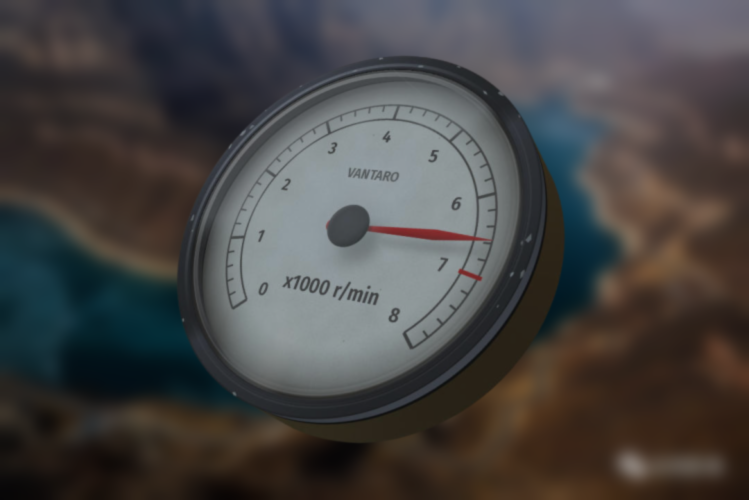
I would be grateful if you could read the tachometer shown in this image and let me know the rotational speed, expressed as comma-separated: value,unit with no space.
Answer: 6600,rpm
